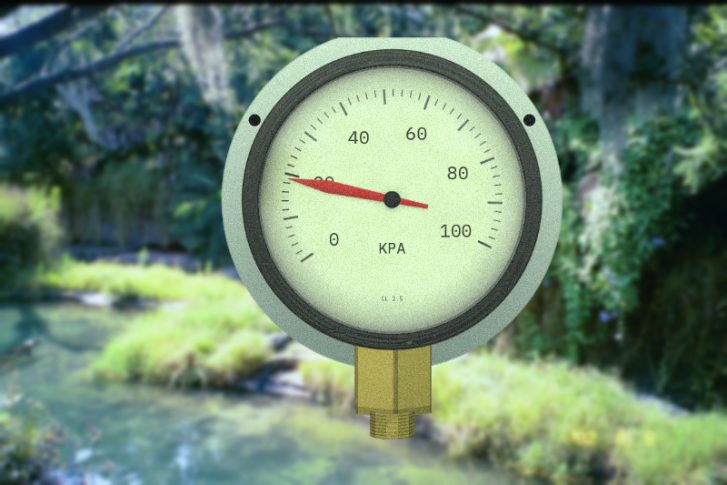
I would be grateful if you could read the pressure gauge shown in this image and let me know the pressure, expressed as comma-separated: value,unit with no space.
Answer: 19,kPa
